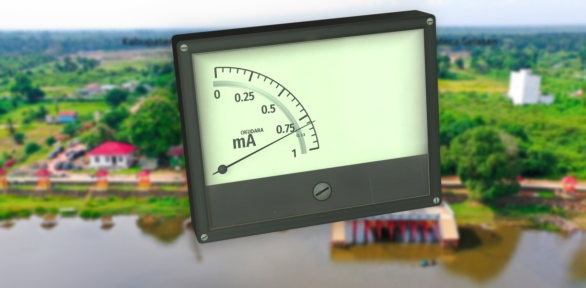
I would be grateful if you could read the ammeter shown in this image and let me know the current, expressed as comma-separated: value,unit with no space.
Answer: 0.8,mA
